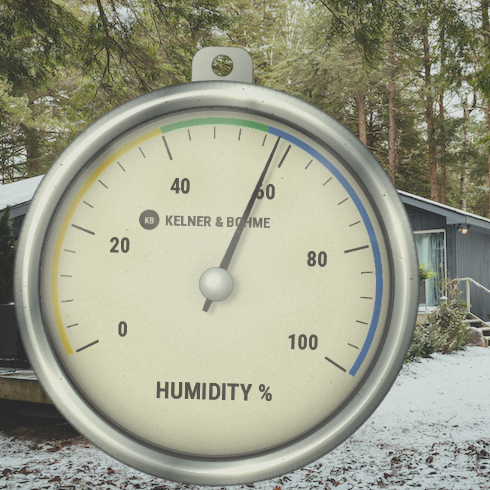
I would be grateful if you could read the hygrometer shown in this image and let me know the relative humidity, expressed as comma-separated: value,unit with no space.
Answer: 58,%
